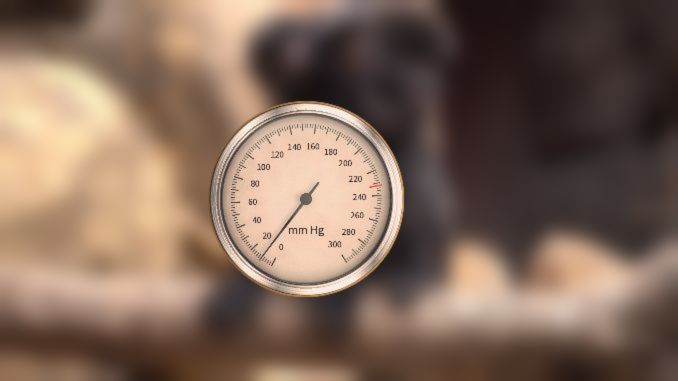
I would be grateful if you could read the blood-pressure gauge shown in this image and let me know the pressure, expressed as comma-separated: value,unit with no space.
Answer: 10,mmHg
